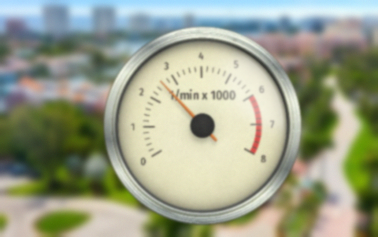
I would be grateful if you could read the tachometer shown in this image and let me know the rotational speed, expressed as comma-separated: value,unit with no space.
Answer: 2600,rpm
